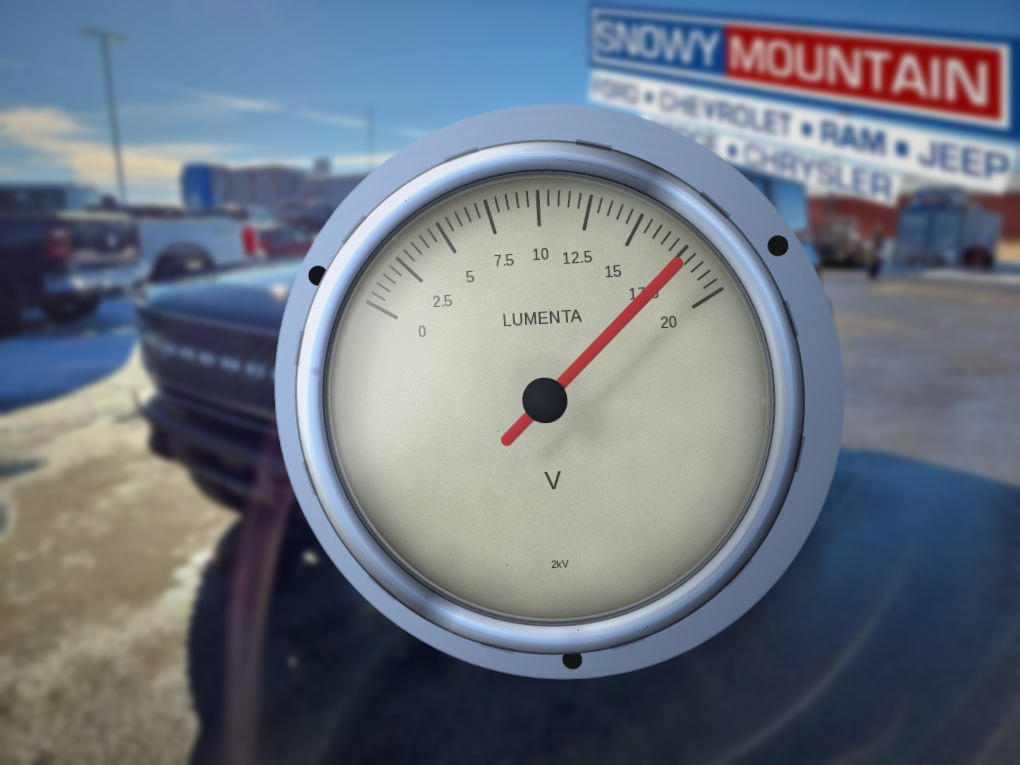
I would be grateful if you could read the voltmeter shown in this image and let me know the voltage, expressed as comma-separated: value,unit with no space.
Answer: 17.75,V
